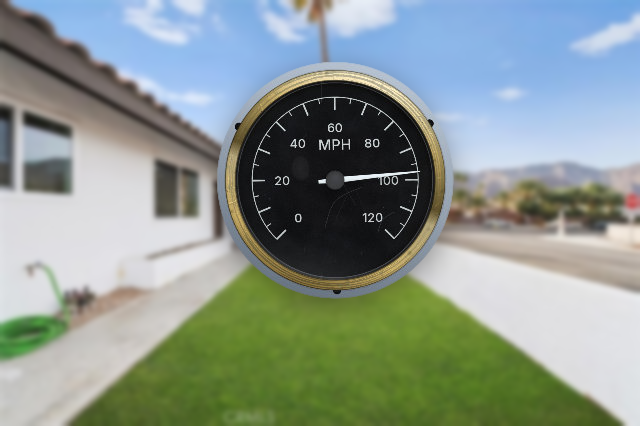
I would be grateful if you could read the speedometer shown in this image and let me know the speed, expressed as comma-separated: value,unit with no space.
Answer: 97.5,mph
